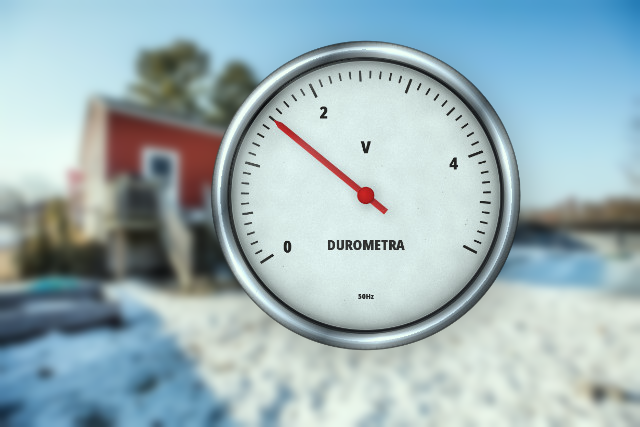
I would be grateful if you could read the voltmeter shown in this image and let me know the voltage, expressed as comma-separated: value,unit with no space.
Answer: 1.5,V
